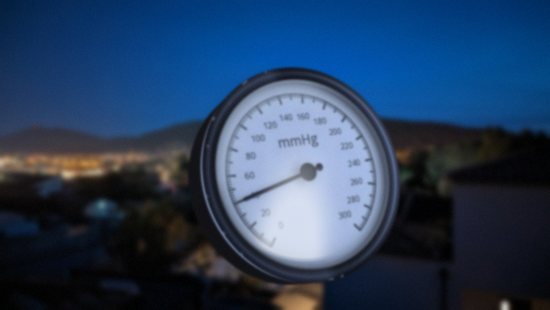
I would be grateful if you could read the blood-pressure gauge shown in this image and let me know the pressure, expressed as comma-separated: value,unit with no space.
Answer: 40,mmHg
